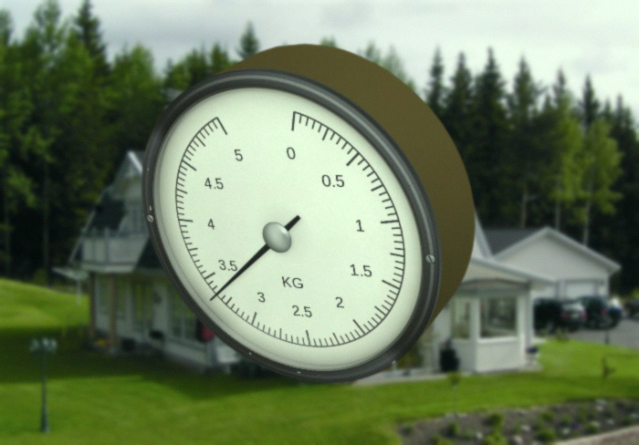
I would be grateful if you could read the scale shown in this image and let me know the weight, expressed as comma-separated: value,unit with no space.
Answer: 3.35,kg
